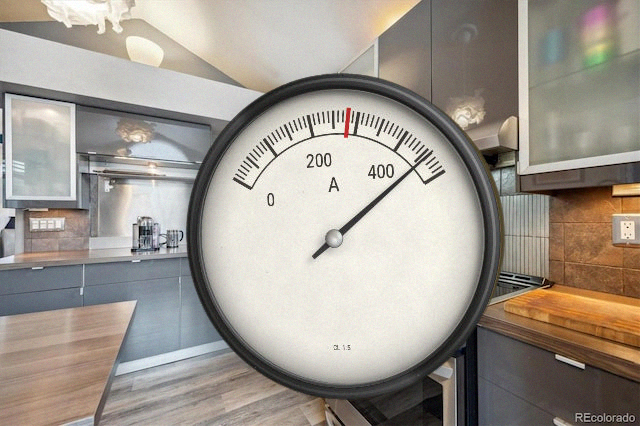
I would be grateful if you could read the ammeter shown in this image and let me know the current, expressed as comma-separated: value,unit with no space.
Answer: 460,A
